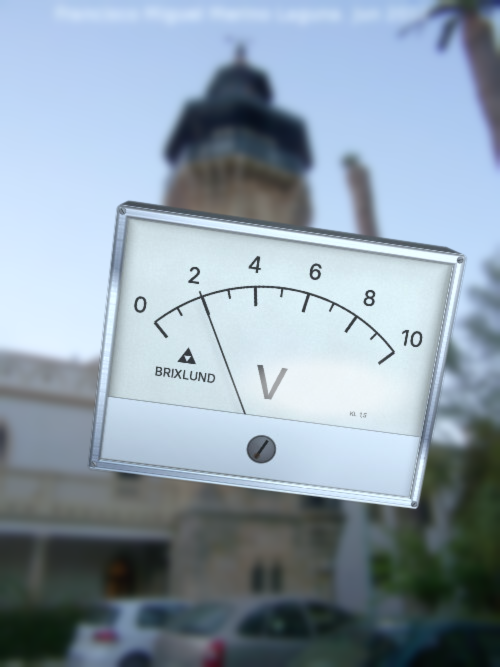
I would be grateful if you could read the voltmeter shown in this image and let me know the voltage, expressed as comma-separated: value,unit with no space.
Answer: 2,V
